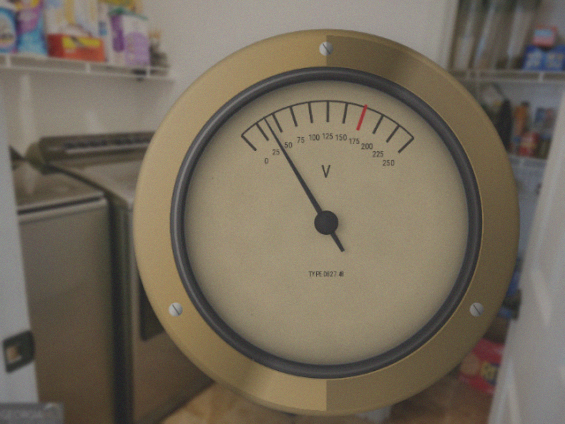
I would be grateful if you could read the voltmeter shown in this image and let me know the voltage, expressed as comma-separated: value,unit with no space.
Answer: 37.5,V
